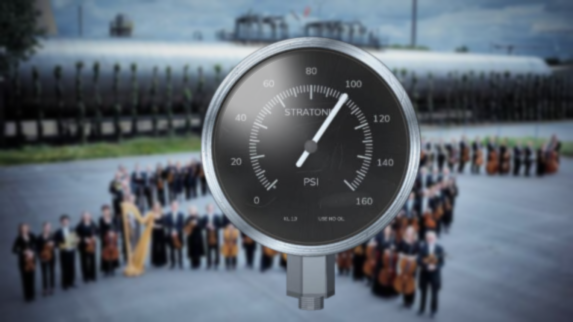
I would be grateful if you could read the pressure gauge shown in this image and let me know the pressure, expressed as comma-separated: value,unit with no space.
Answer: 100,psi
